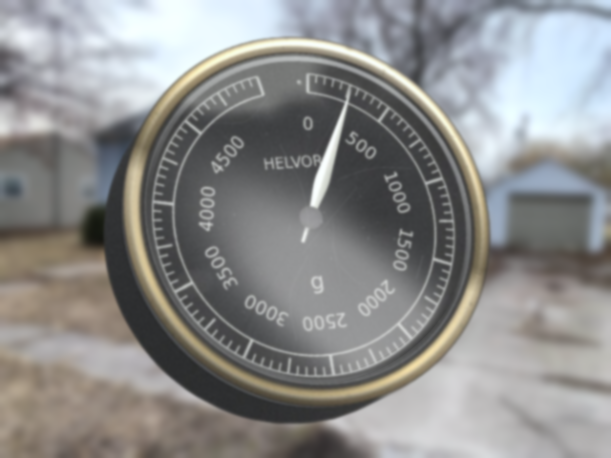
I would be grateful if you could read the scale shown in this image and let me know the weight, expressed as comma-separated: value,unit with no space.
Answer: 250,g
